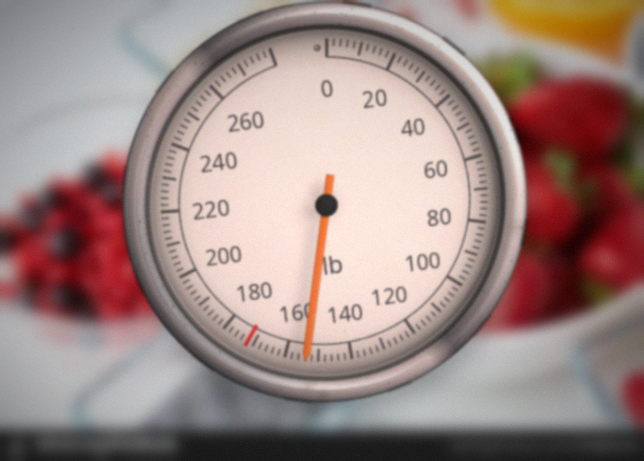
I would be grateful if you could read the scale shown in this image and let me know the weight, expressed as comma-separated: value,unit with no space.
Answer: 154,lb
